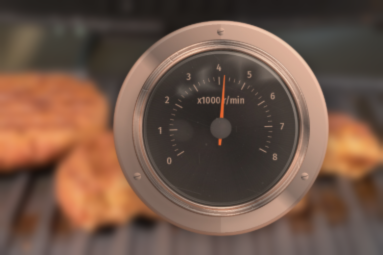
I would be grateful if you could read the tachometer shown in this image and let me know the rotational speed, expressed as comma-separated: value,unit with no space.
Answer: 4200,rpm
